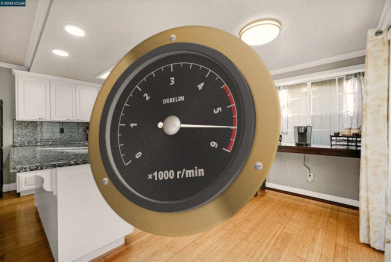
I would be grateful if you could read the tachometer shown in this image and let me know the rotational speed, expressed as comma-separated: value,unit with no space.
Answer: 5500,rpm
